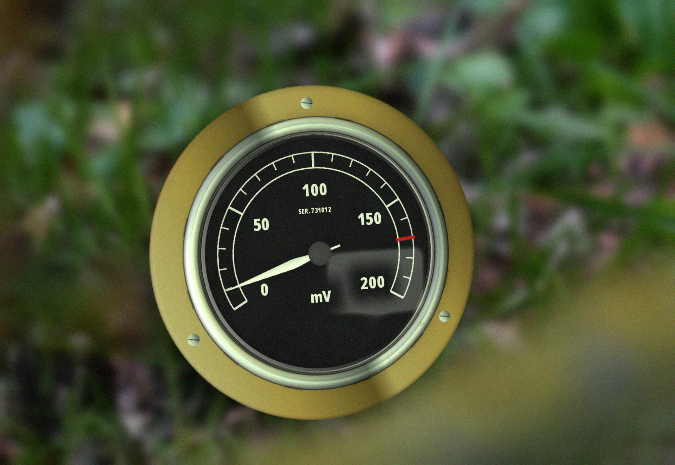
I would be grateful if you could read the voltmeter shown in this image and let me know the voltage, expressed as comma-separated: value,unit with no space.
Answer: 10,mV
